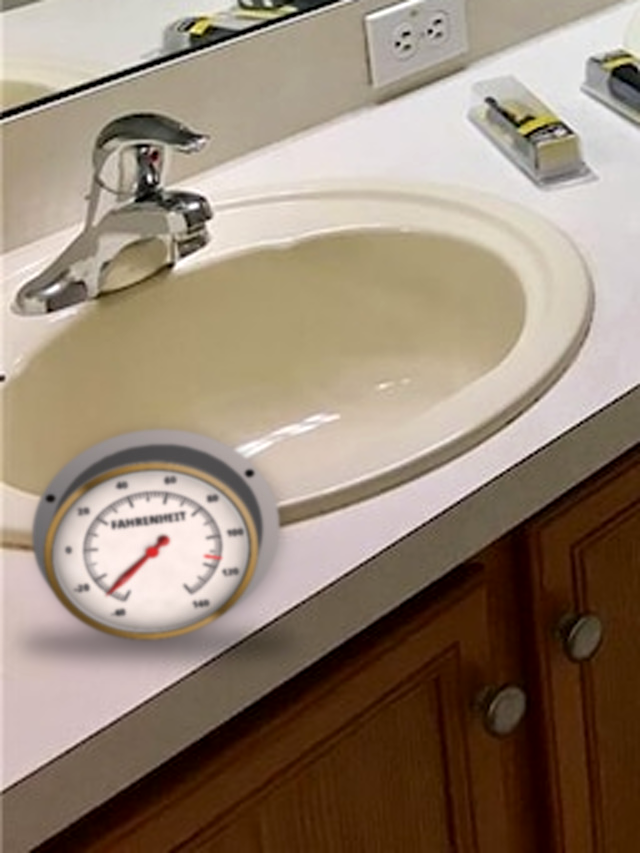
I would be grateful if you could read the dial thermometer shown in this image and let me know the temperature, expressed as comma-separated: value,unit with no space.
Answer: -30,°F
